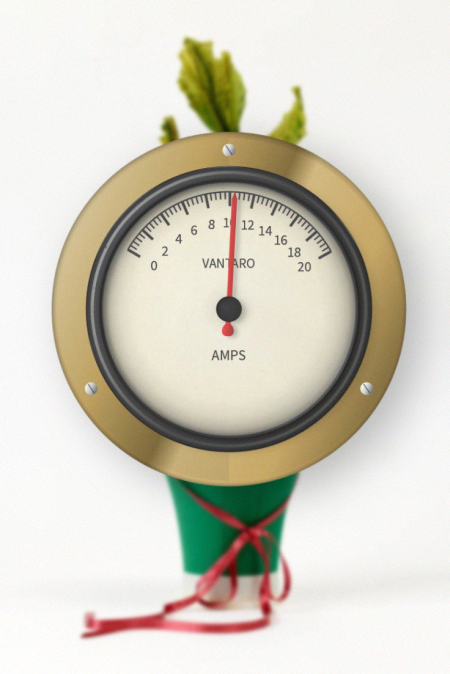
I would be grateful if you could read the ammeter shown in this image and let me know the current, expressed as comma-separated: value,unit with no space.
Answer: 10.4,A
